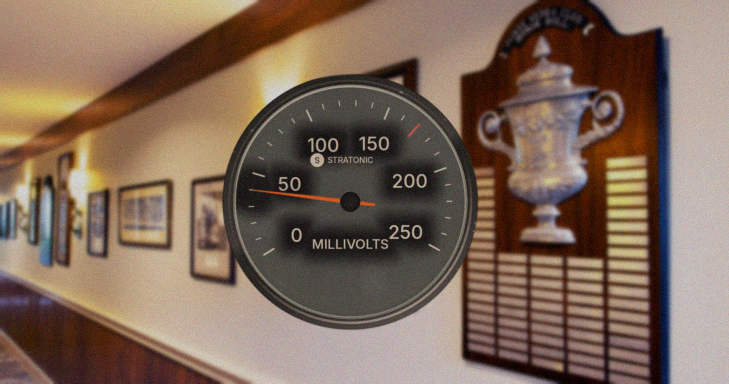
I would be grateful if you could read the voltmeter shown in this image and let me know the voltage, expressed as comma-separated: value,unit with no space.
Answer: 40,mV
